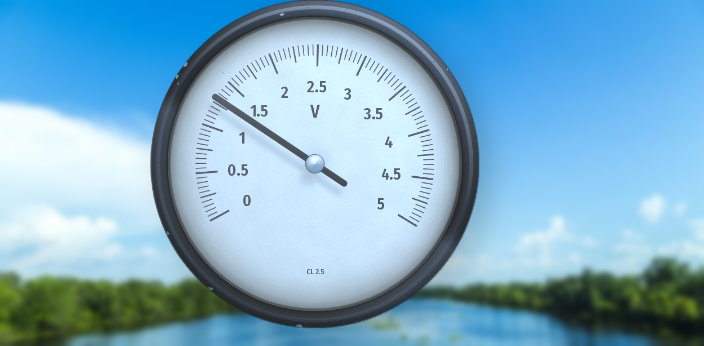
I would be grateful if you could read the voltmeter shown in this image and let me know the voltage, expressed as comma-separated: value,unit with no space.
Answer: 1.3,V
